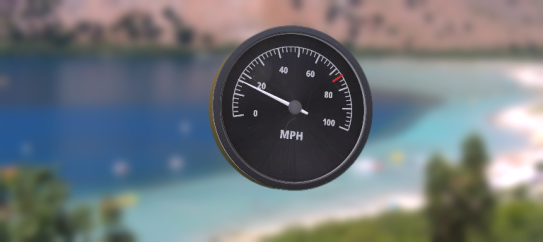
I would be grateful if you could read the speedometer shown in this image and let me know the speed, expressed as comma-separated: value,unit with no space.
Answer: 16,mph
